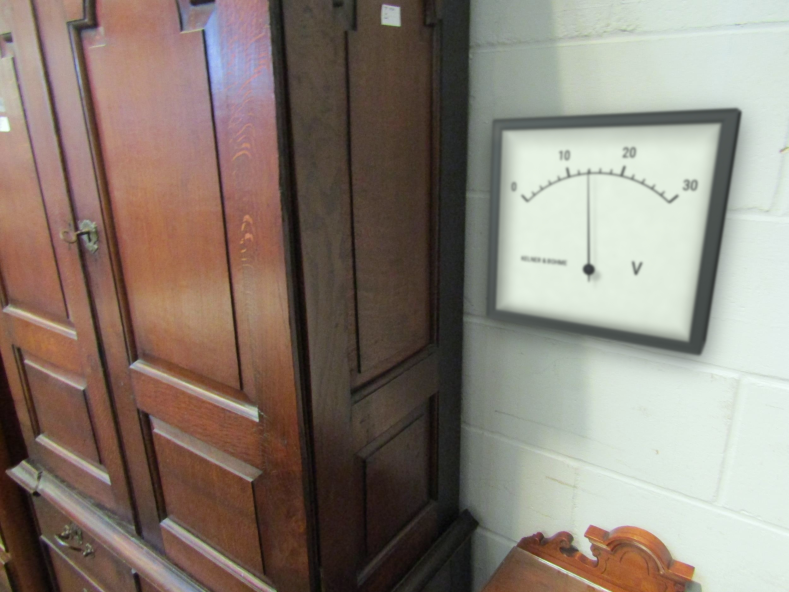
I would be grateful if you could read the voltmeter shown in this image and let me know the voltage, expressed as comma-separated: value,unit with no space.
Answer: 14,V
